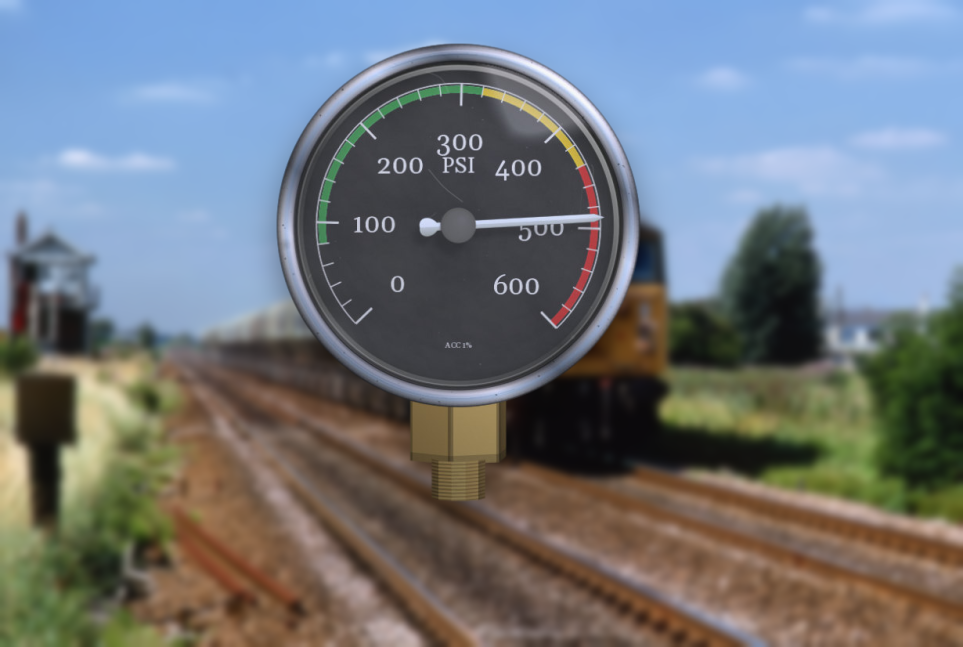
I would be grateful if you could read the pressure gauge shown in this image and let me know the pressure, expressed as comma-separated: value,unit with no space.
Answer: 490,psi
